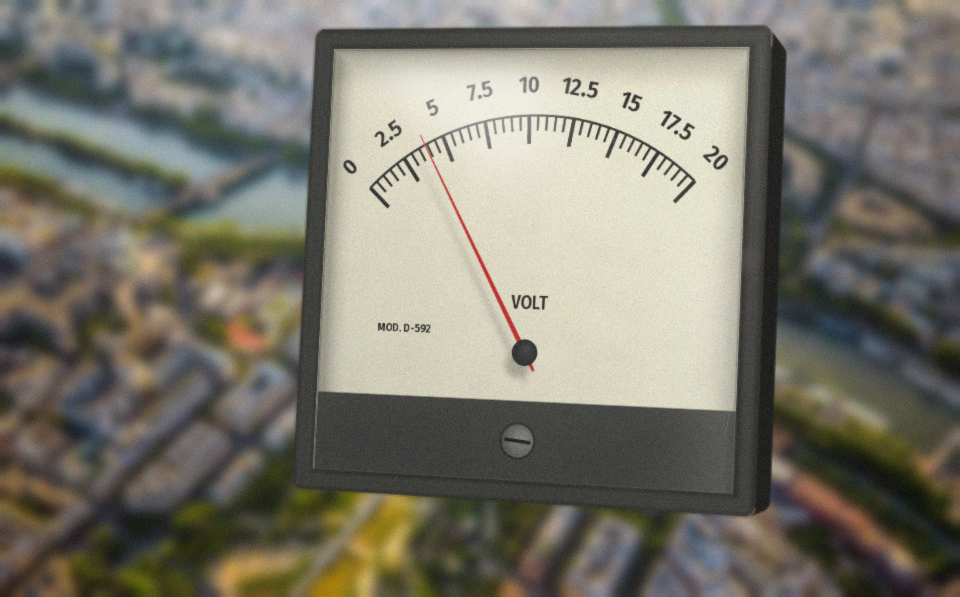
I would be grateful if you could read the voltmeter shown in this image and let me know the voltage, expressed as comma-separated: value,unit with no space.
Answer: 4,V
